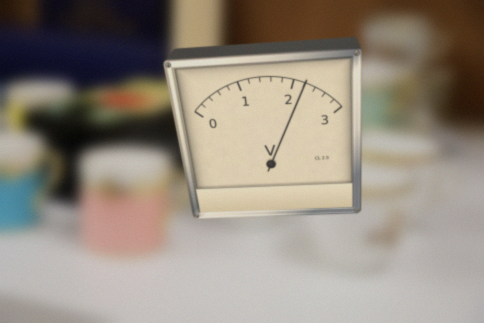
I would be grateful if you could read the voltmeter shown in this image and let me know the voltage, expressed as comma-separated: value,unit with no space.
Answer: 2.2,V
